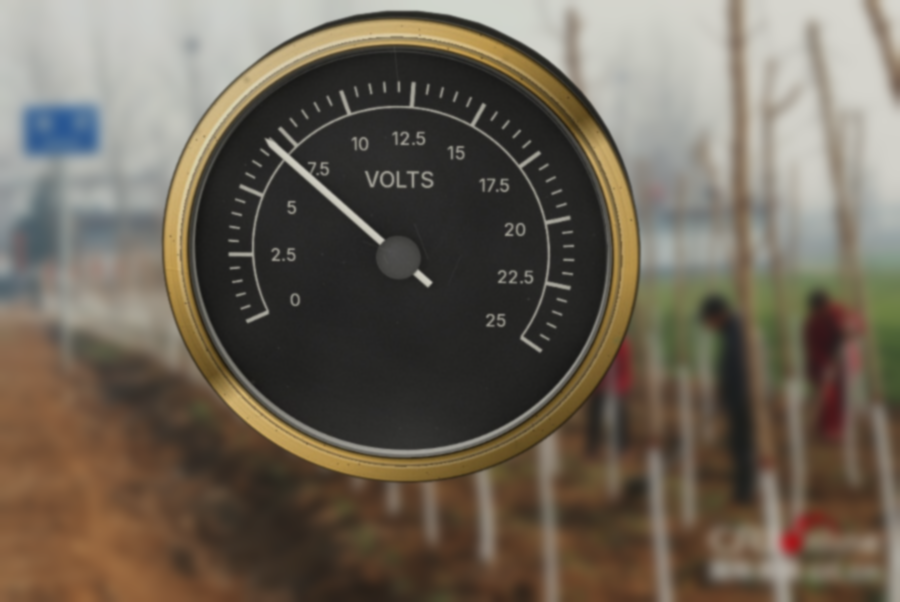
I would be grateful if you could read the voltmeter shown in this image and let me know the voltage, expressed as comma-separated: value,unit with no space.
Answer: 7,V
